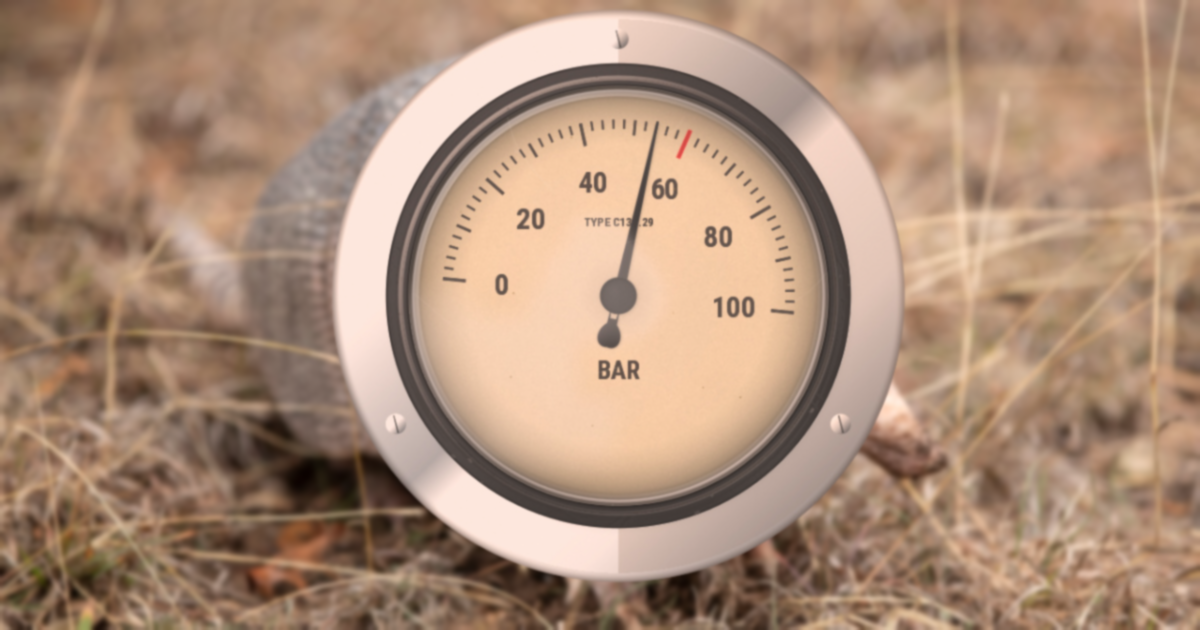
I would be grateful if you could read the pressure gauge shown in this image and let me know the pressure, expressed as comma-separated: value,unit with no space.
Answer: 54,bar
